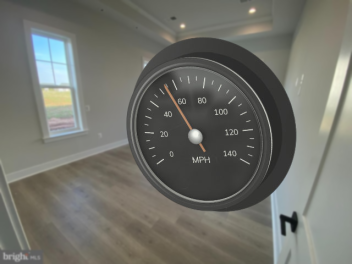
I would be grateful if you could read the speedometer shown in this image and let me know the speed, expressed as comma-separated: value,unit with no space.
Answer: 55,mph
